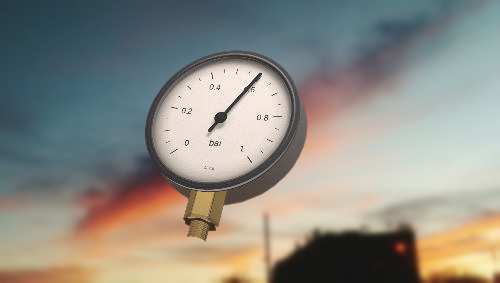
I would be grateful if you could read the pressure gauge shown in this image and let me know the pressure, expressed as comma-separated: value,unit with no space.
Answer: 0.6,bar
